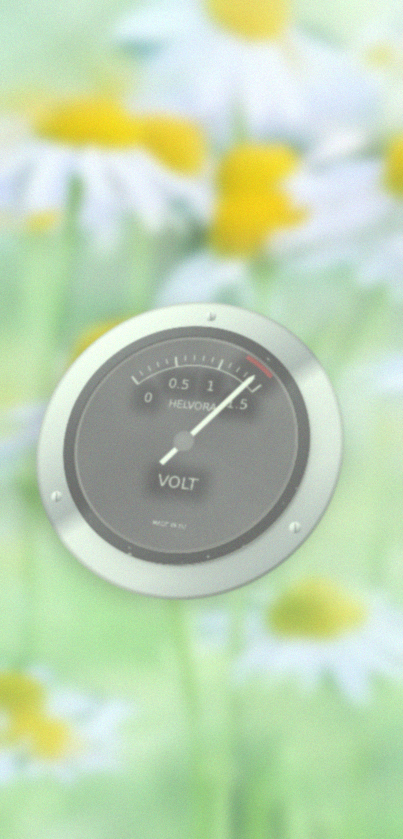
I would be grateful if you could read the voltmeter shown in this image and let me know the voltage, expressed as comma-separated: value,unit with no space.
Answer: 1.4,V
